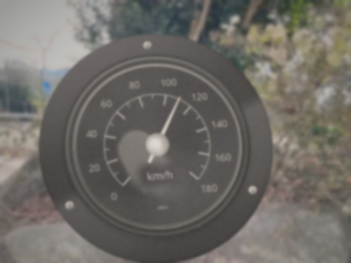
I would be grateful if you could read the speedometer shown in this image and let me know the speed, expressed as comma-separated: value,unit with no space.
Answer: 110,km/h
